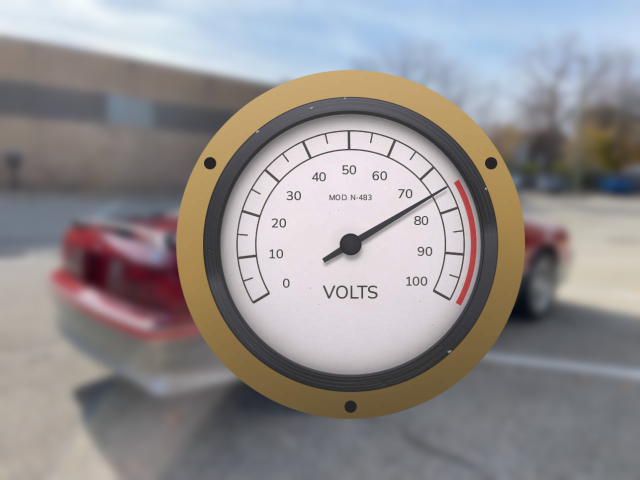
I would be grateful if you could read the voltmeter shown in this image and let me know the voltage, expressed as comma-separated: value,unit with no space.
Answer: 75,V
